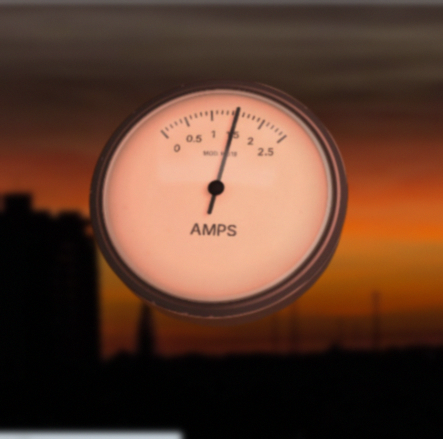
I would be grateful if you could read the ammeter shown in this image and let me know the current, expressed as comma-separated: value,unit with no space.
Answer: 1.5,A
